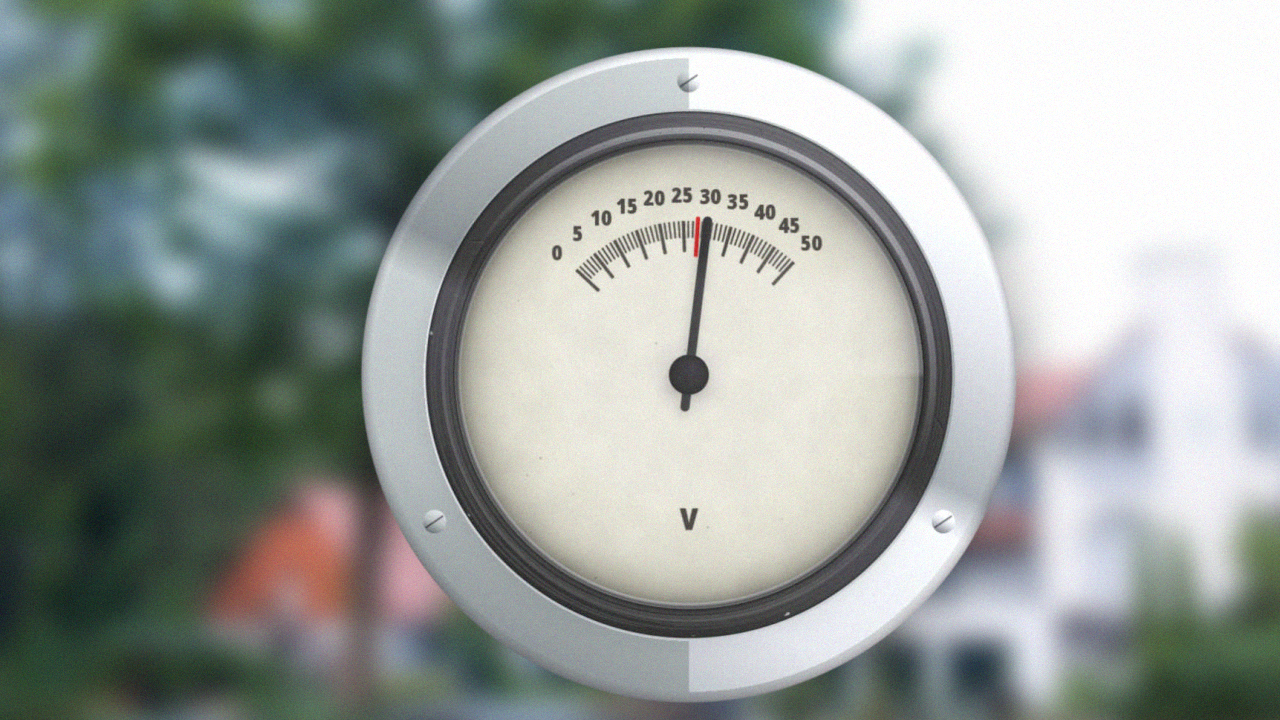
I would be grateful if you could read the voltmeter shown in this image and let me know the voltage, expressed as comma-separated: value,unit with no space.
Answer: 30,V
